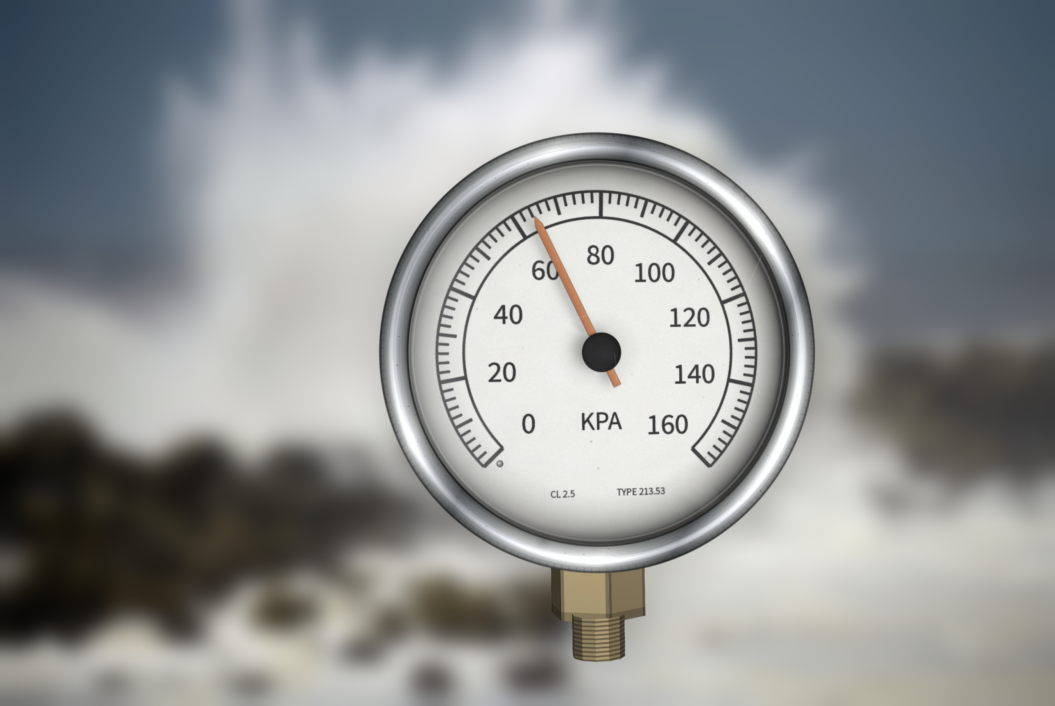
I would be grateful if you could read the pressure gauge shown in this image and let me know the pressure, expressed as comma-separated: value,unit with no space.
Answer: 64,kPa
